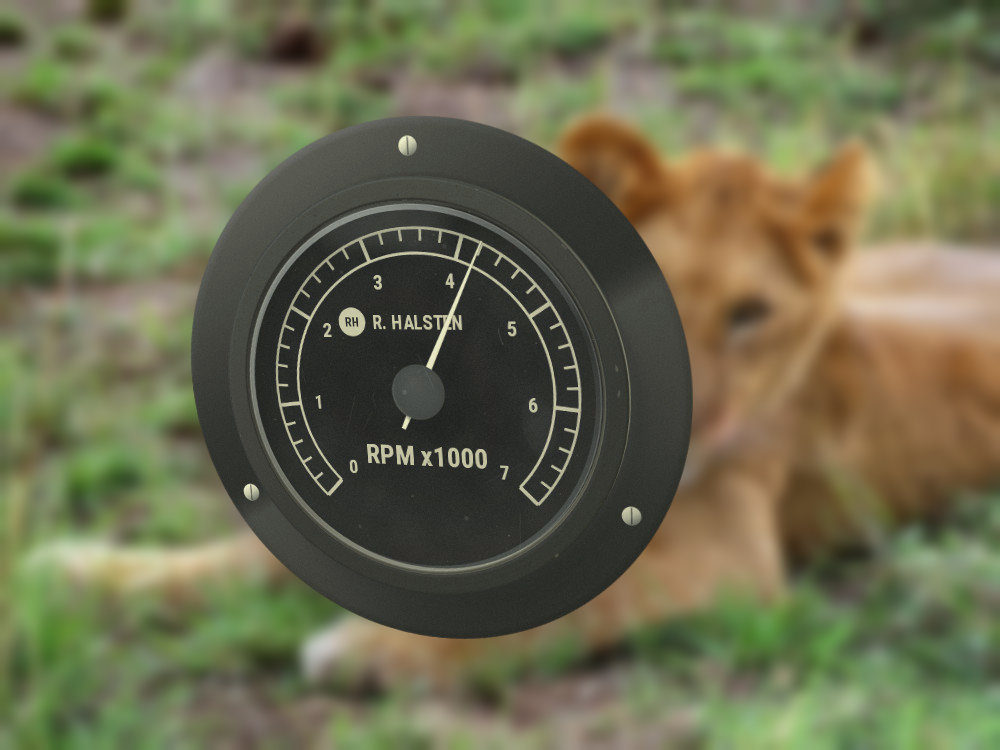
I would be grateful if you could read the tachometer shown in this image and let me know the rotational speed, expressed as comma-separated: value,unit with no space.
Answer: 4200,rpm
